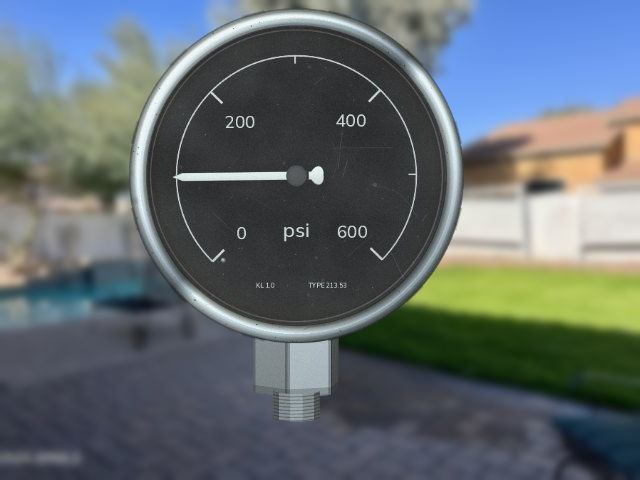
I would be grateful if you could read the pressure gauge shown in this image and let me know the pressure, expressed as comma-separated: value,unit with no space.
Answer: 100,psi
